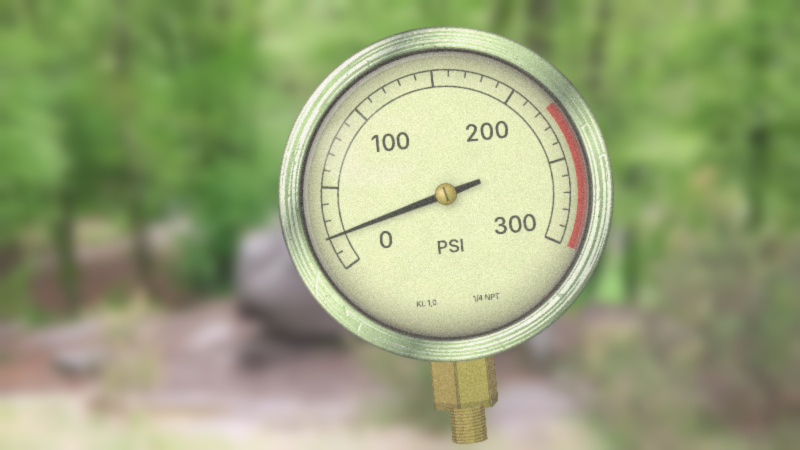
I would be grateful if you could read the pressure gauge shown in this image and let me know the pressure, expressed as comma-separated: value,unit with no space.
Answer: 20,psi
